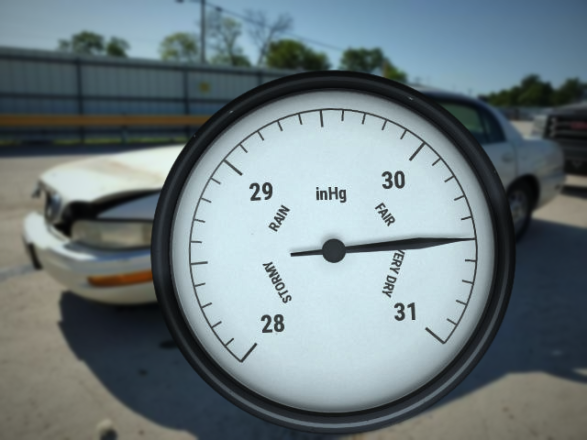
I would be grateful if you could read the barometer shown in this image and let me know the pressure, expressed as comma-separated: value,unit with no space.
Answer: 30.5,inHg
